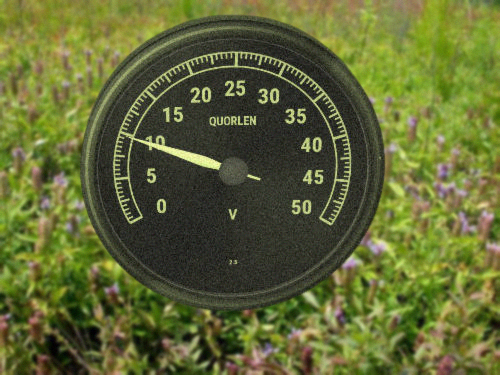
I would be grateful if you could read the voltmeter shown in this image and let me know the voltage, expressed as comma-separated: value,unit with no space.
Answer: 10,V
